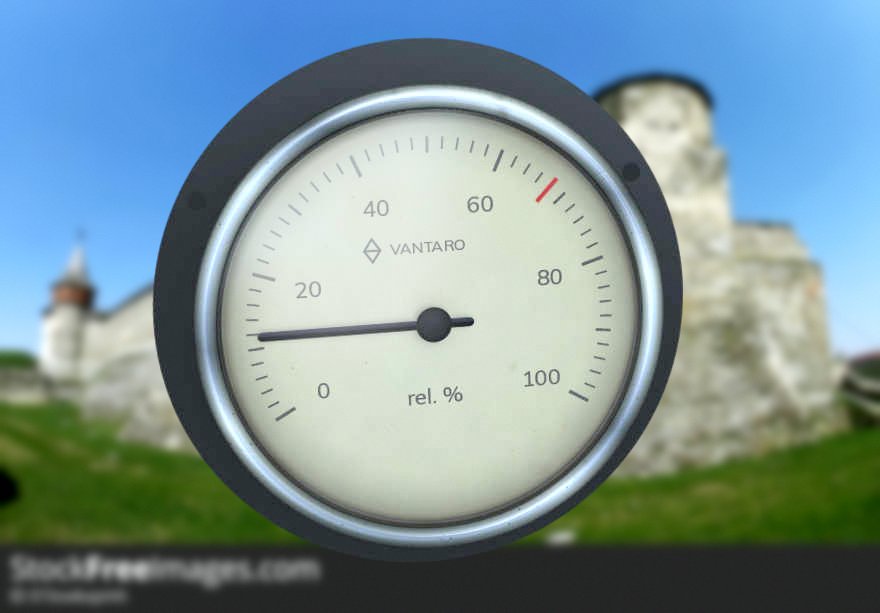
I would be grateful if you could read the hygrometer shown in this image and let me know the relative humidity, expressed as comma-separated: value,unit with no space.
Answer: 12,%
